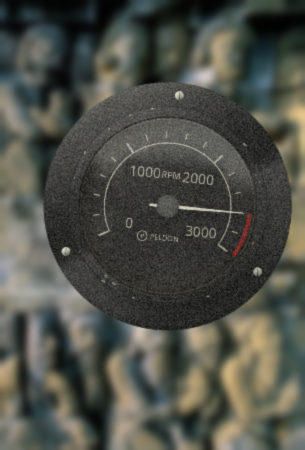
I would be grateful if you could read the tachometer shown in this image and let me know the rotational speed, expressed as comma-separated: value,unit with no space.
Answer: 2600,rpm
